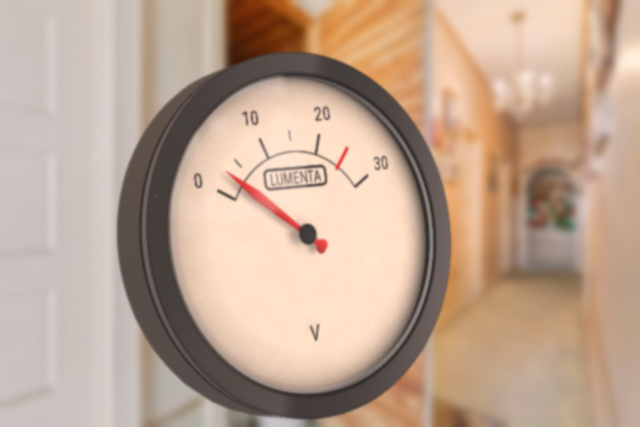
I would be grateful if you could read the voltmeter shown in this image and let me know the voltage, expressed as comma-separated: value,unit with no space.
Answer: 2.5,V
